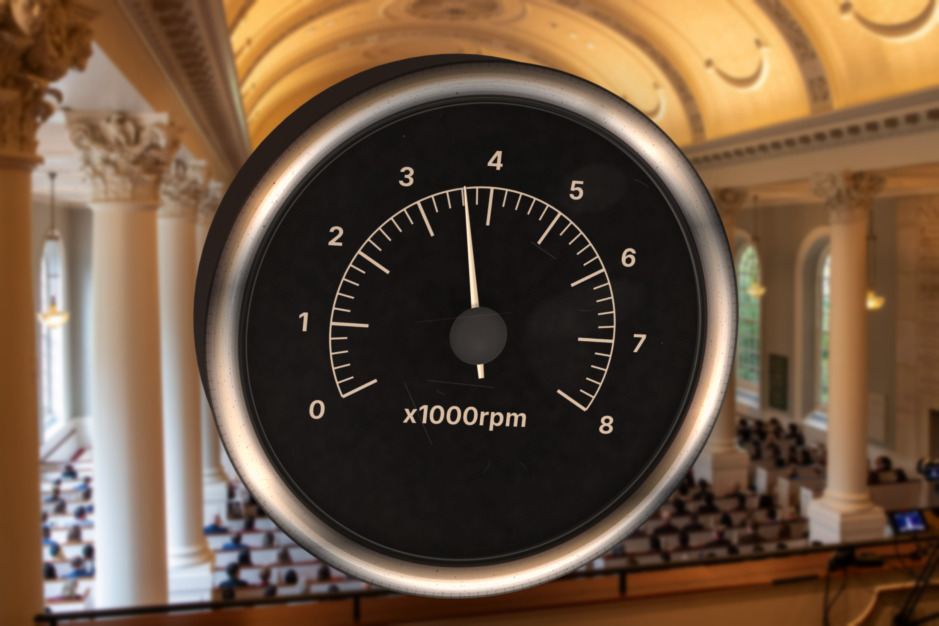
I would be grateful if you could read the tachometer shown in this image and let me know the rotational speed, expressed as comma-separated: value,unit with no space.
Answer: 3600,rpm
